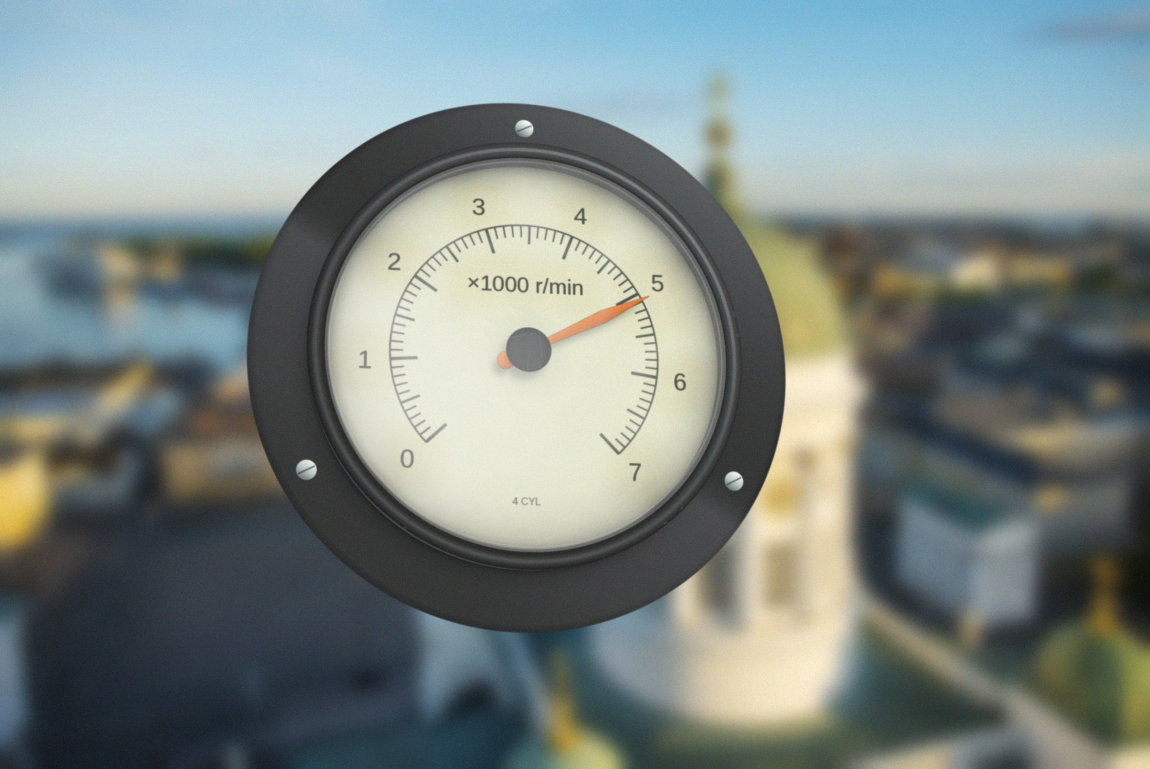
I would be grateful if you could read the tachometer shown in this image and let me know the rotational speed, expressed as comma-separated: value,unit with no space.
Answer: 5100,rpm
